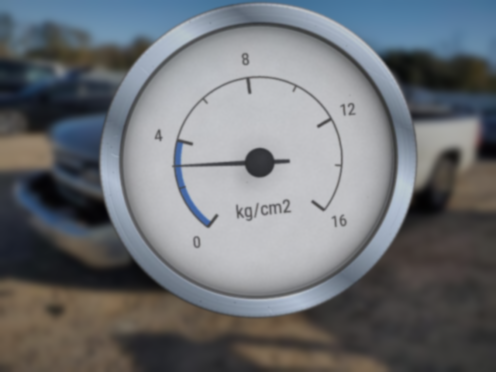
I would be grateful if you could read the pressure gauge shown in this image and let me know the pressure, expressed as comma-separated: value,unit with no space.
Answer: 3,kg/cm²
